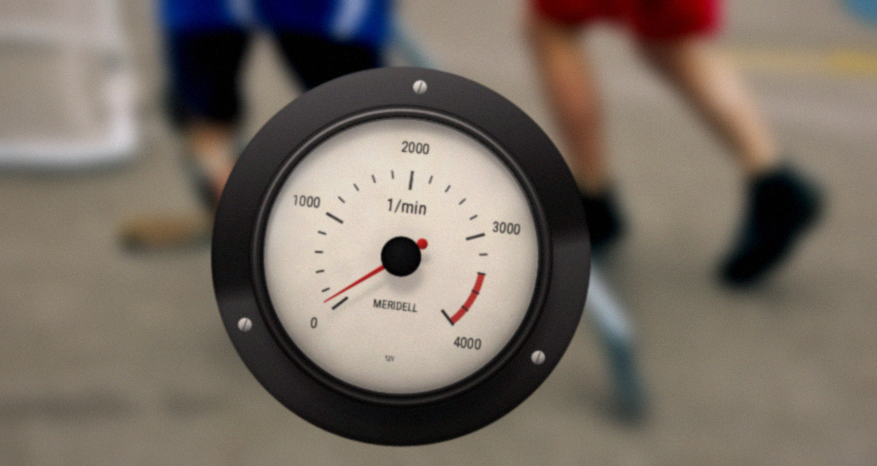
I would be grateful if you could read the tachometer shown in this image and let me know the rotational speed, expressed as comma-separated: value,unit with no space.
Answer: 100,rpm
